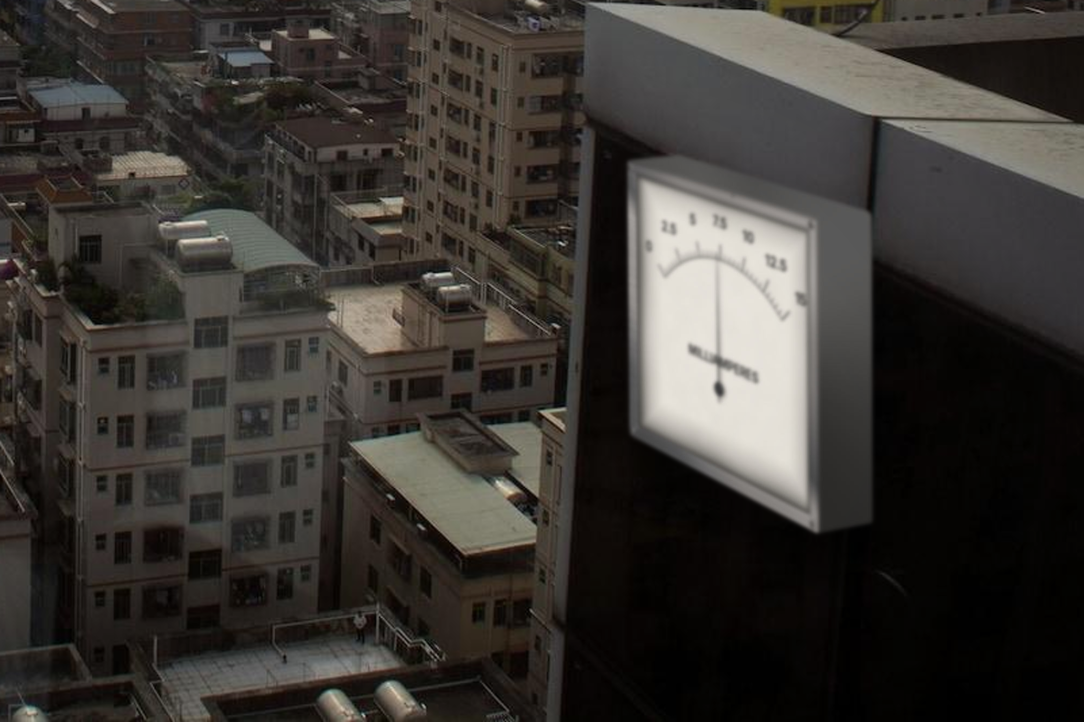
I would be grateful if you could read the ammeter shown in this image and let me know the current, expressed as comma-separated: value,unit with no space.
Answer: 7.5,mA
